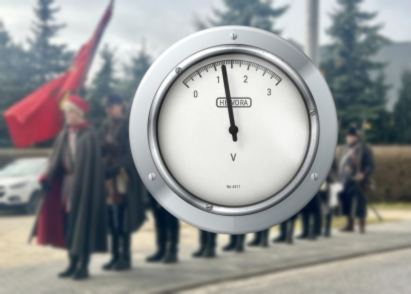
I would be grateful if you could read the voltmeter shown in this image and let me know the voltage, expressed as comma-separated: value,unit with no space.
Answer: 1.25,V
